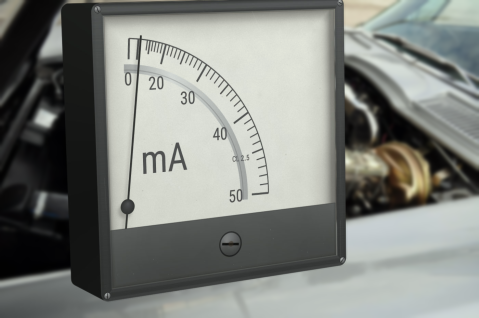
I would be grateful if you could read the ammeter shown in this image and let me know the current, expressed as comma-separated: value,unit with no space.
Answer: 10,mA
